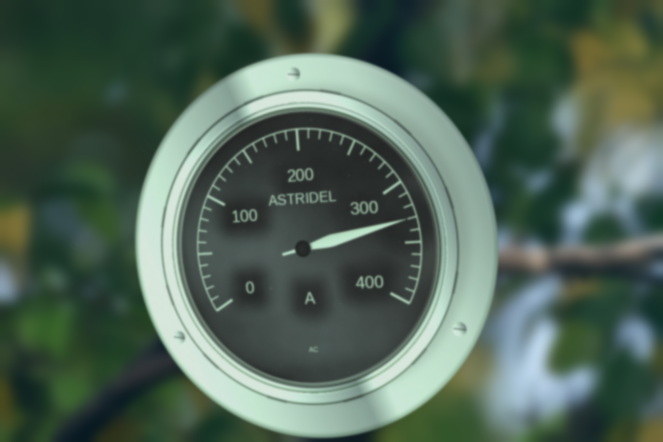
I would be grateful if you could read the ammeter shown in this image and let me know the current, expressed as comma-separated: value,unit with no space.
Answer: 330,A
